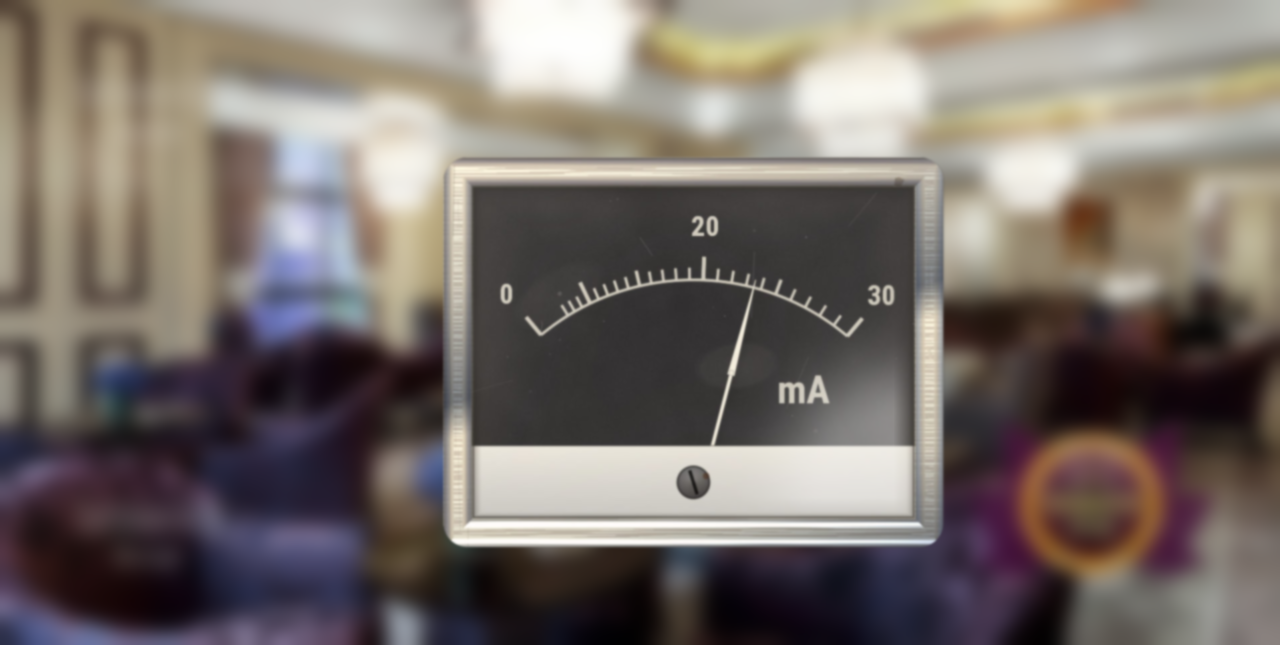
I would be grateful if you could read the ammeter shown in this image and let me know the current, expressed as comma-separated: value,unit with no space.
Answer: 23.5,mA
